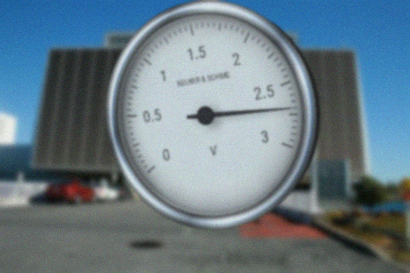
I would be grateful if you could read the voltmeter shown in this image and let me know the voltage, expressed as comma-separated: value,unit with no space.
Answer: 2.7,V
